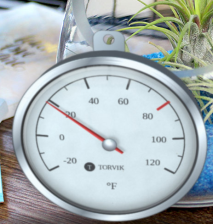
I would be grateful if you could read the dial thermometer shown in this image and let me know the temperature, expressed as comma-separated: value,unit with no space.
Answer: 20,°F
